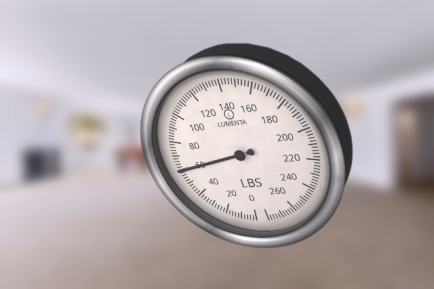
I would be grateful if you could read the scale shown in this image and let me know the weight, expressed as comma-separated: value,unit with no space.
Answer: 60,lb
